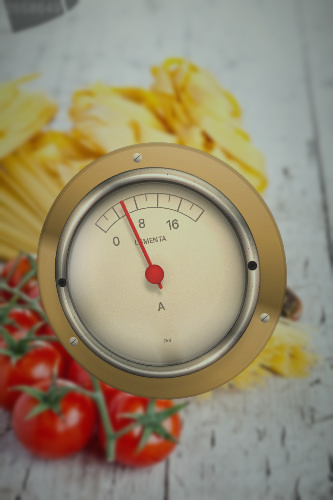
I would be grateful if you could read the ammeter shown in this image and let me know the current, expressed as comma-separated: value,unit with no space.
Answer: 6,A
